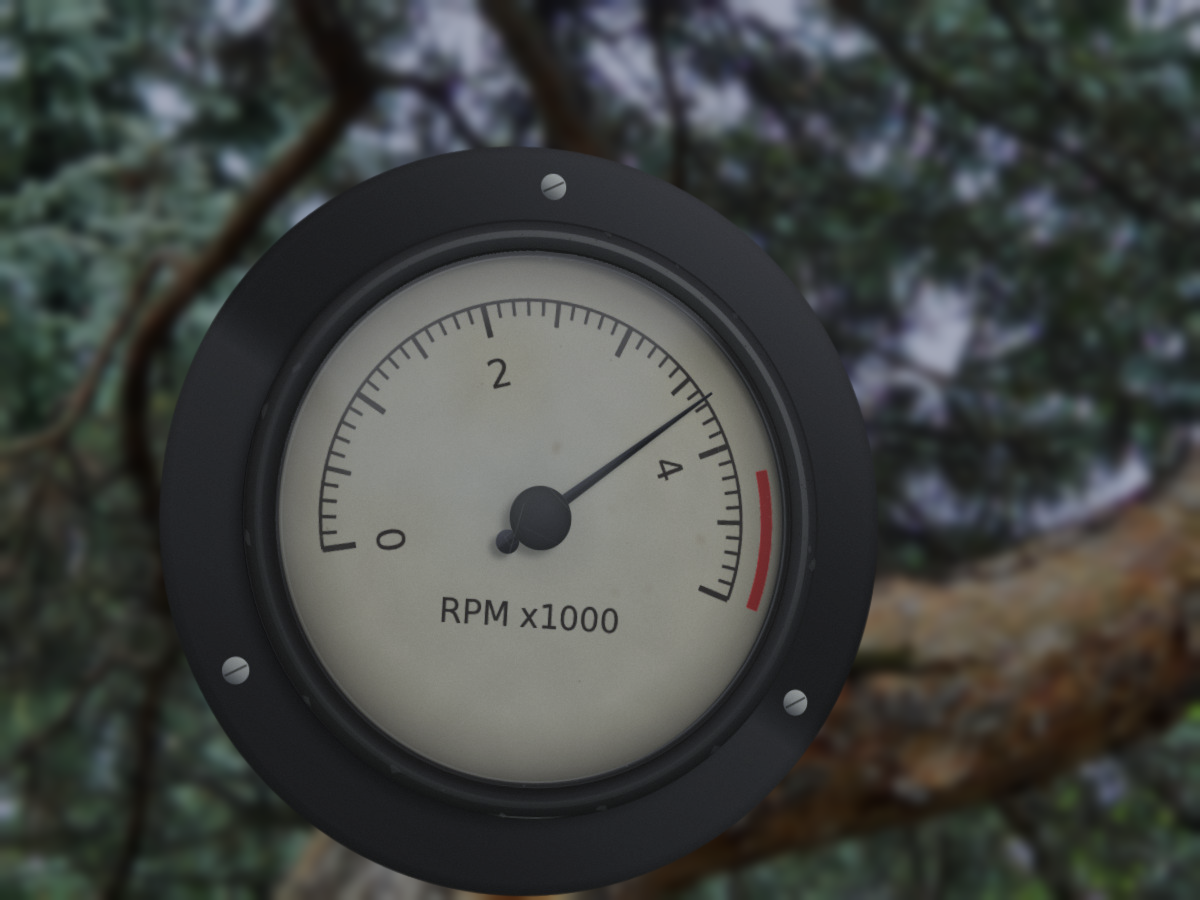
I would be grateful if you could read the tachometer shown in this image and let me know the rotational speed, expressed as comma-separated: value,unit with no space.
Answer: 3650,rpm
